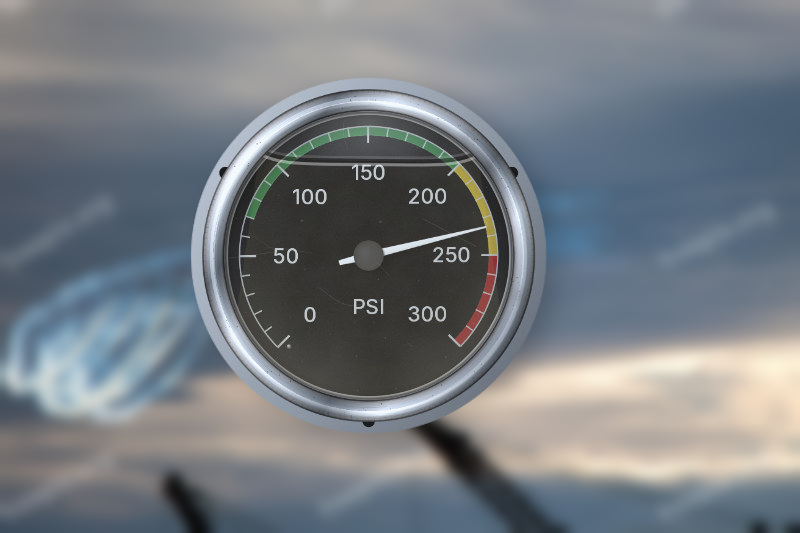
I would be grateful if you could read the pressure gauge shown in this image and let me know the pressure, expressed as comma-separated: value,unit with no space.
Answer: 235,psi
